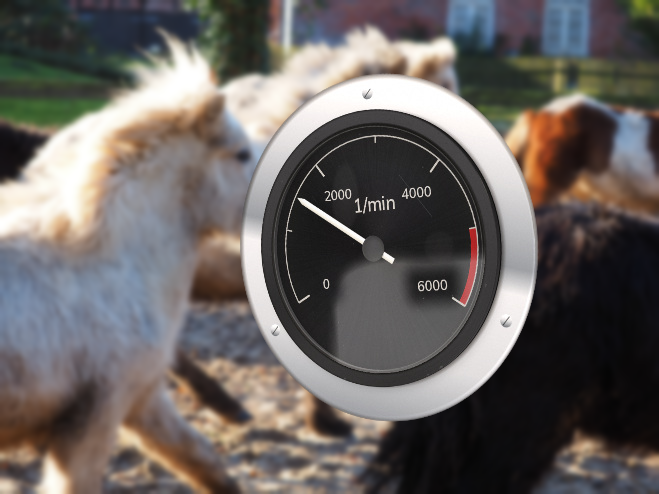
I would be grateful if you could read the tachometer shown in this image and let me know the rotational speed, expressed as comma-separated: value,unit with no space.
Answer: 1500,rpm
